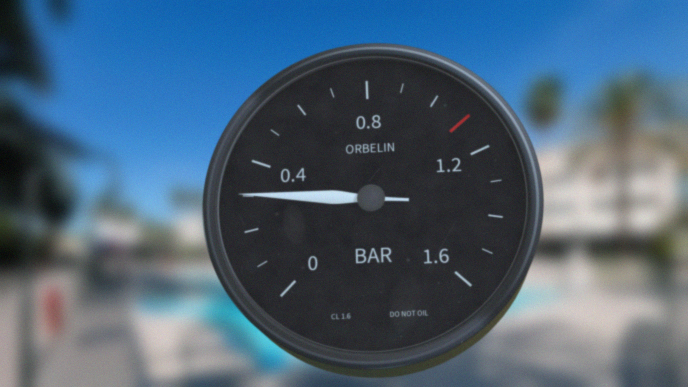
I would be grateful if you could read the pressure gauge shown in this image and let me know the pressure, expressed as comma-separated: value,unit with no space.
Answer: 0.3,bar
